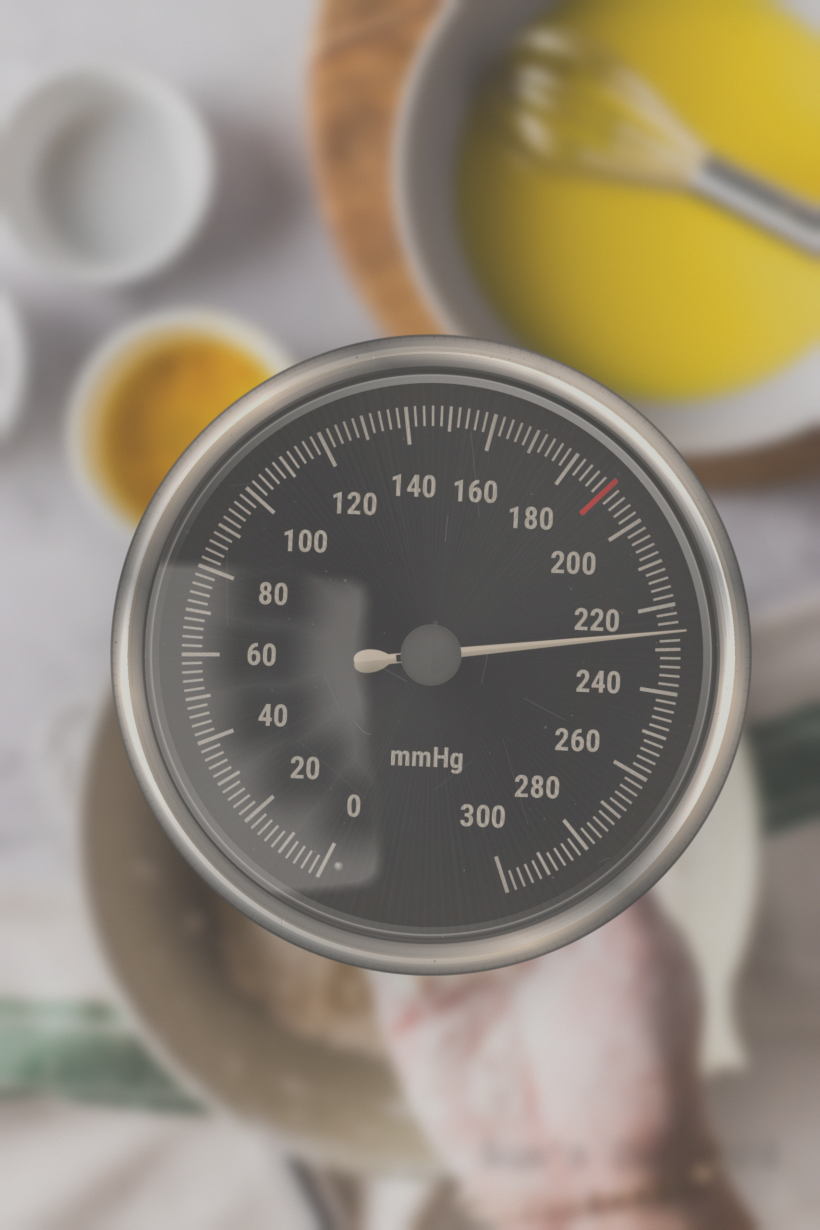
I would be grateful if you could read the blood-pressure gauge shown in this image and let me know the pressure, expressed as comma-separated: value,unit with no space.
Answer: 226,mmHg
